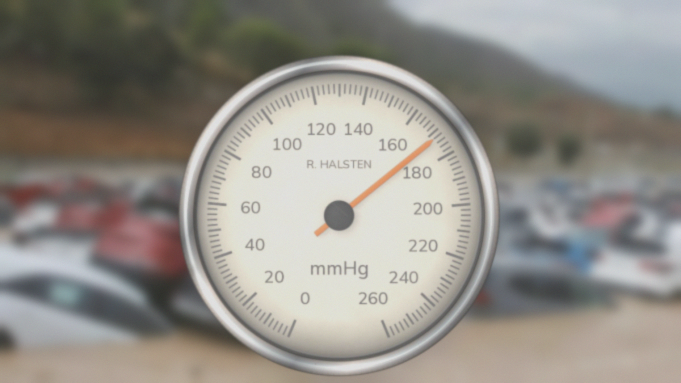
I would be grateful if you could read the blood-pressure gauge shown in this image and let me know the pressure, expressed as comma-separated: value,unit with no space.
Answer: 172,mmHg
